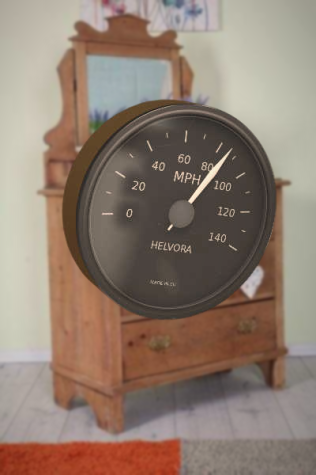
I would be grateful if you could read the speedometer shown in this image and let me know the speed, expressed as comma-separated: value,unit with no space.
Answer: 85,mph
